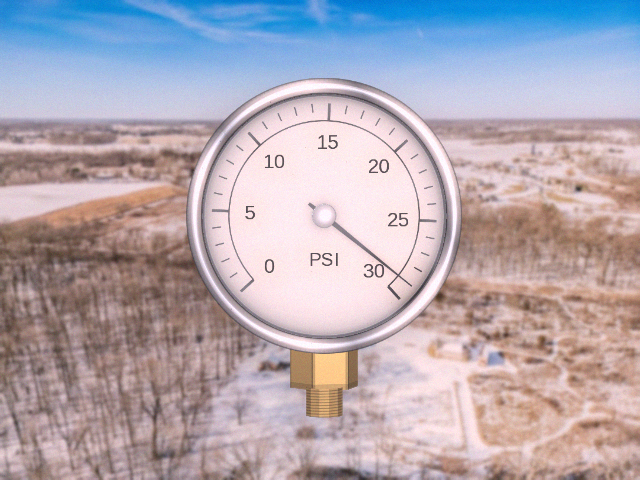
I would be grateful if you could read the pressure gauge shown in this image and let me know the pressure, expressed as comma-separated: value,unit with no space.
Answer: 29,psi
